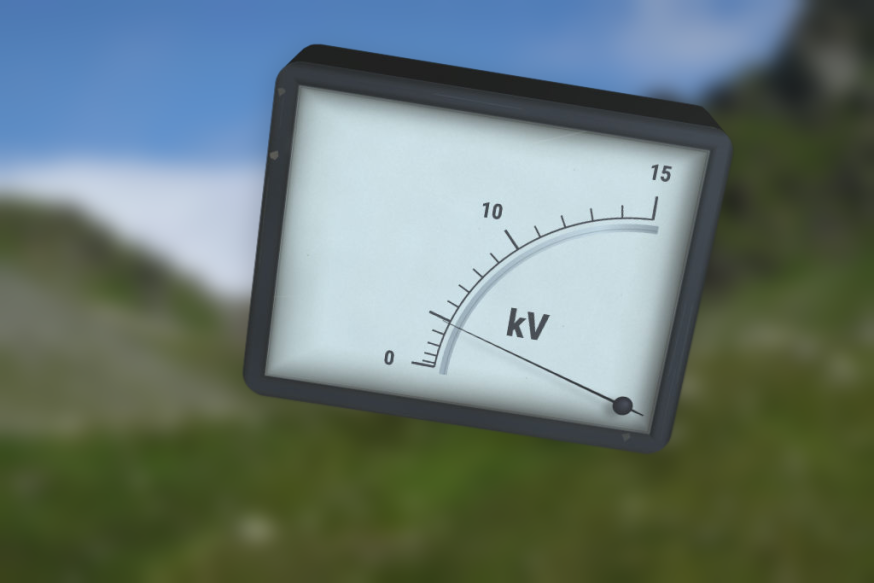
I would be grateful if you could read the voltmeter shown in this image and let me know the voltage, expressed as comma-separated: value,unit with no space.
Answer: 5,kV
